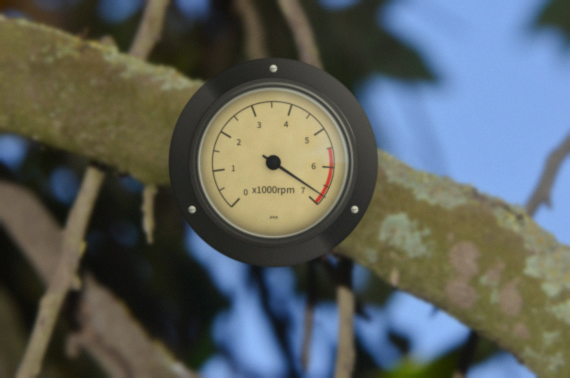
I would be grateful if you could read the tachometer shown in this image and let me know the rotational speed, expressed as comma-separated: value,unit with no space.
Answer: 6750,rpm
